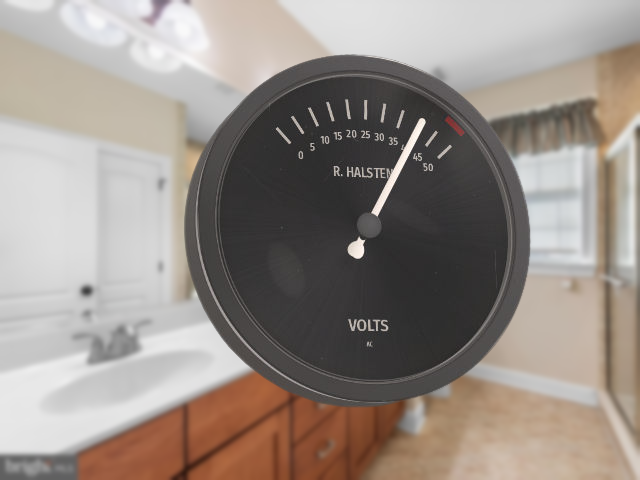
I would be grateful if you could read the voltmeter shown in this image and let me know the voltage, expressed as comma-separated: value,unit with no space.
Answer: 40,V
